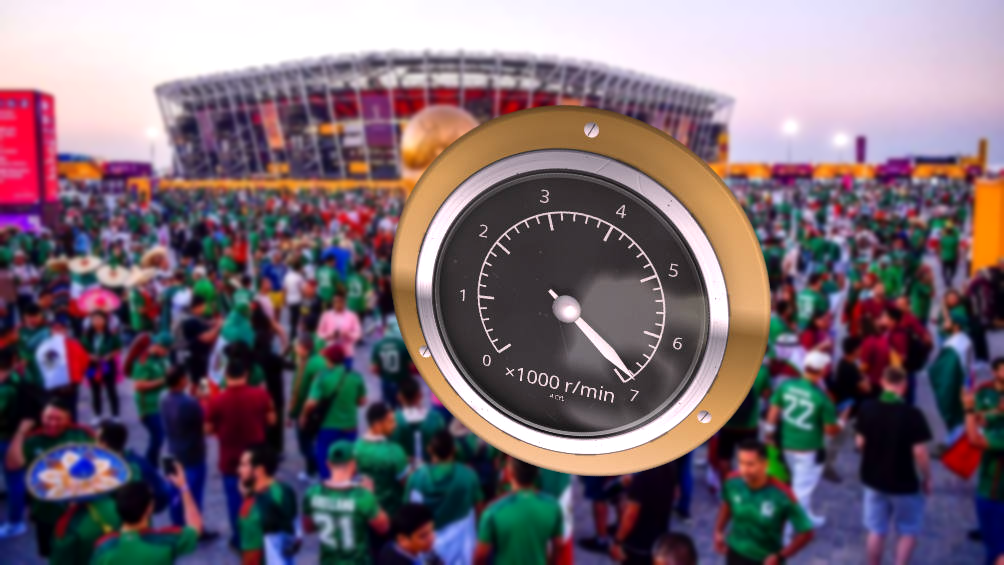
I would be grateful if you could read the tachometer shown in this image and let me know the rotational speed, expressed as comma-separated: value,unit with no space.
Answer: 6800,rpm
